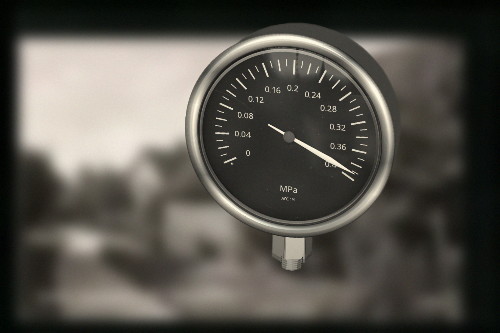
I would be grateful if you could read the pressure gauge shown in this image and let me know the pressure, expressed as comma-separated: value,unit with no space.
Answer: 0.39,MPa
